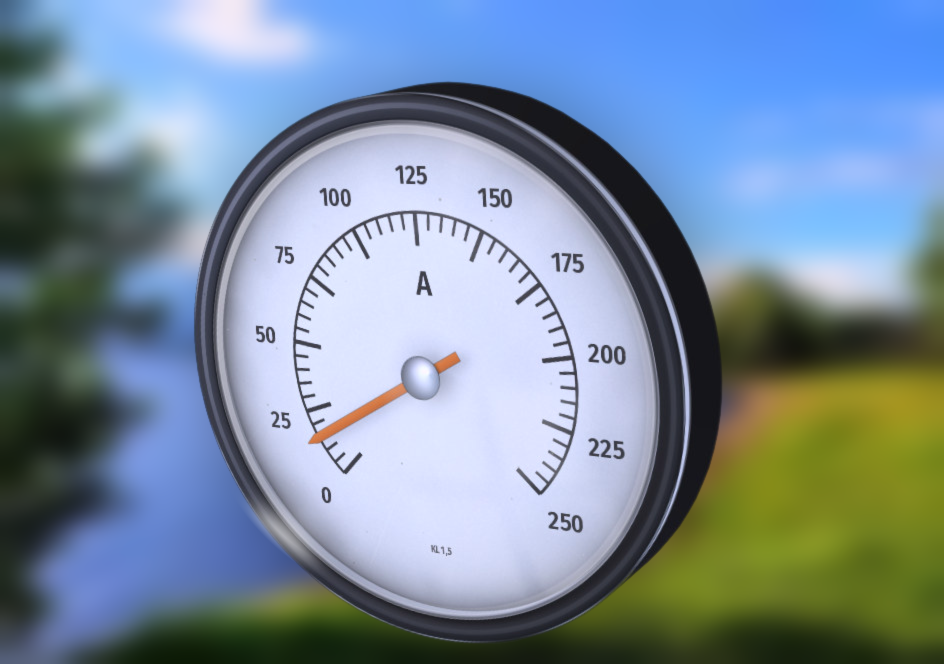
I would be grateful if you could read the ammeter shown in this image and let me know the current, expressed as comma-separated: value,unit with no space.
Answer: 15,A
